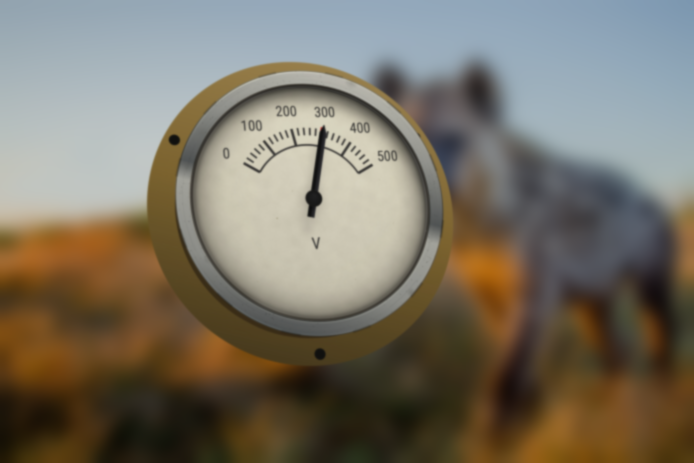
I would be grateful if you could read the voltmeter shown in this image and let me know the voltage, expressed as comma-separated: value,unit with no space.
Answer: 300,V
